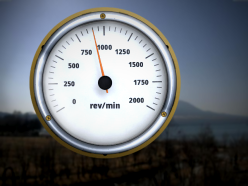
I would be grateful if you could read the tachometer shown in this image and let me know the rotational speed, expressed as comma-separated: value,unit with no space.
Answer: 900,rpm
